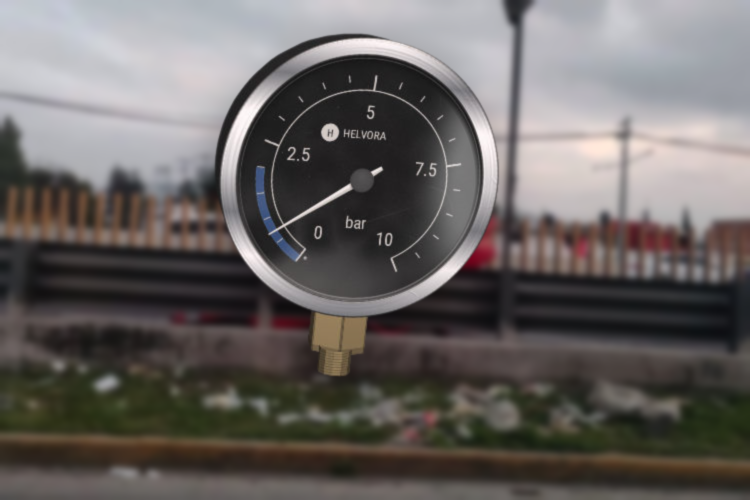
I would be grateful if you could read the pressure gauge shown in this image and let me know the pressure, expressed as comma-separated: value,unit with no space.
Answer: 0.75,bar
